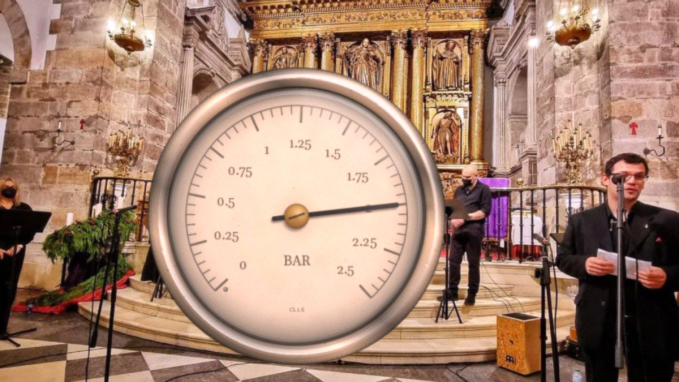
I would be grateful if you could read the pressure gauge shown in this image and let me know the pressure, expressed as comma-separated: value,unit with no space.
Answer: 2,bar
